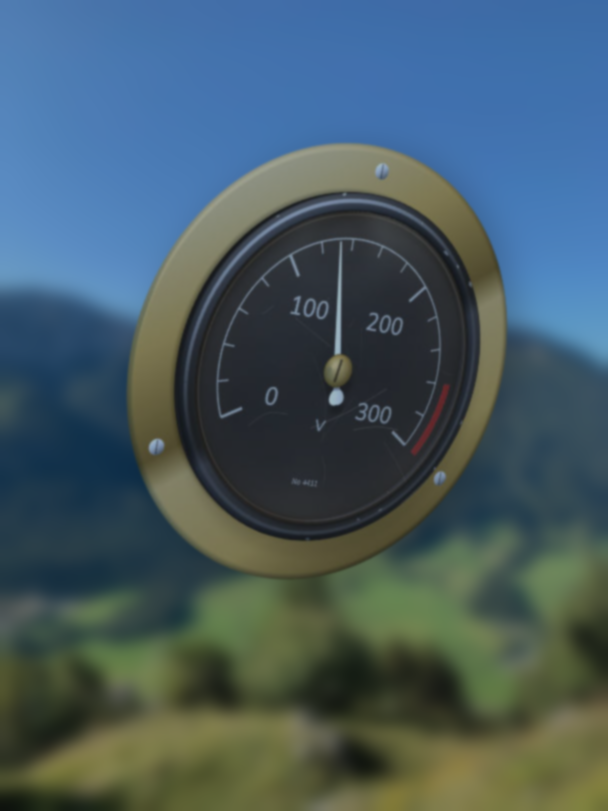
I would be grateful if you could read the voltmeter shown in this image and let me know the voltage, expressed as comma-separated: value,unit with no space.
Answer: 130,V
